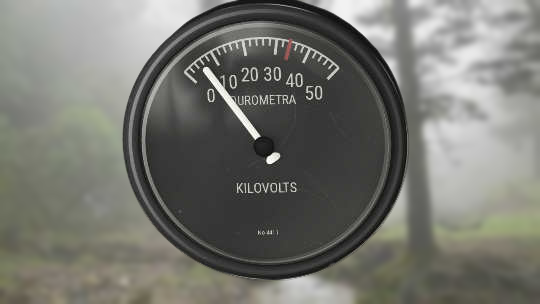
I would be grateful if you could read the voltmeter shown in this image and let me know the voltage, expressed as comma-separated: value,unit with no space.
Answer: 6,kV
